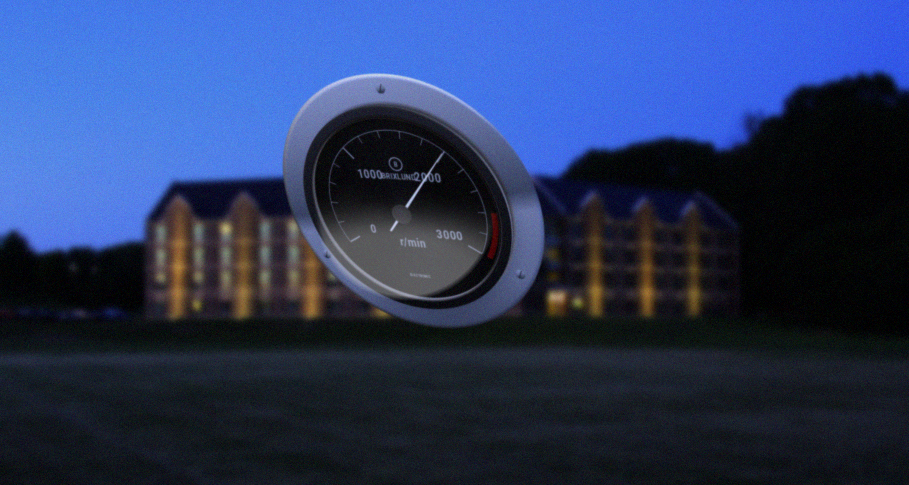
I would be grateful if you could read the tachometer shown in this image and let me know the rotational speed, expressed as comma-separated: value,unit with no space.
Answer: 2000,rpm
